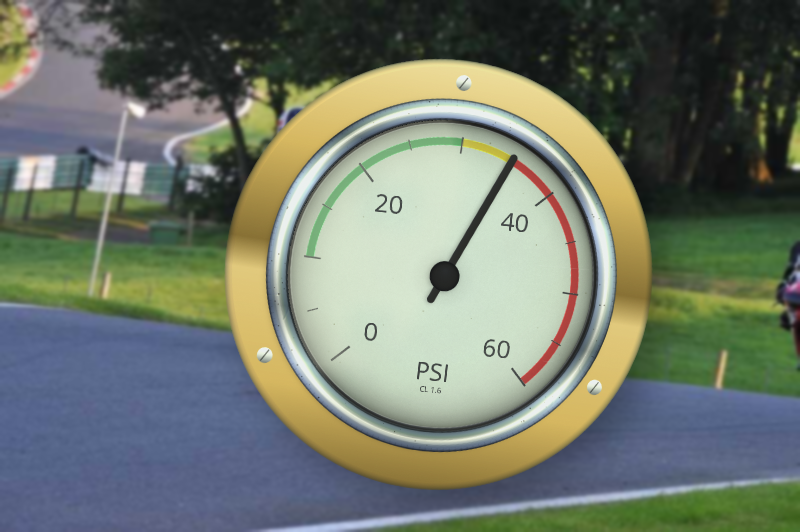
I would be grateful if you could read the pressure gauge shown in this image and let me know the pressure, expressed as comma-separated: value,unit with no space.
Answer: 35,psi
